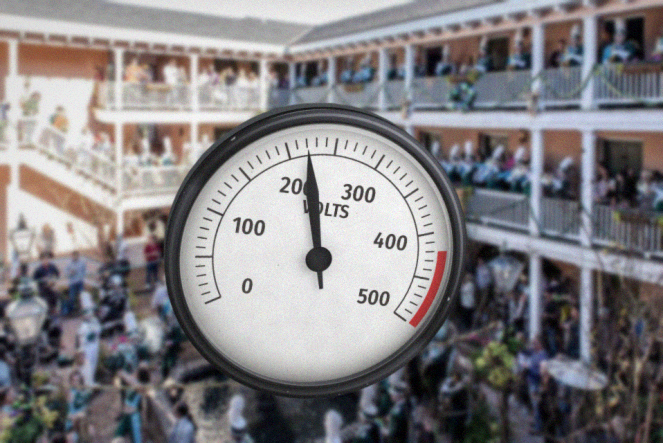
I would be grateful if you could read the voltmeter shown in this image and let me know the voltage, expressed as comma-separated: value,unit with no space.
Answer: 220,V
